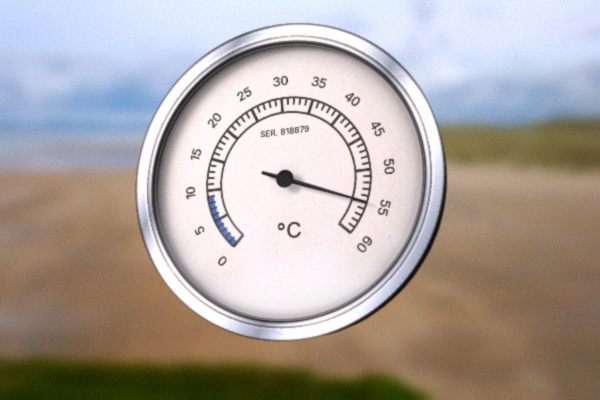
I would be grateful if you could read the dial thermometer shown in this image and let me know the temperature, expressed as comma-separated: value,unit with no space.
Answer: 55,°C
